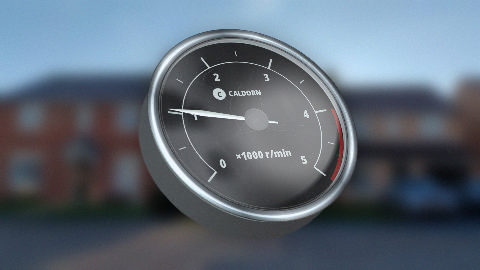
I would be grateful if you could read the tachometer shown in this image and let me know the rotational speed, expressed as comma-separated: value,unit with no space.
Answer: 1000,rpm
